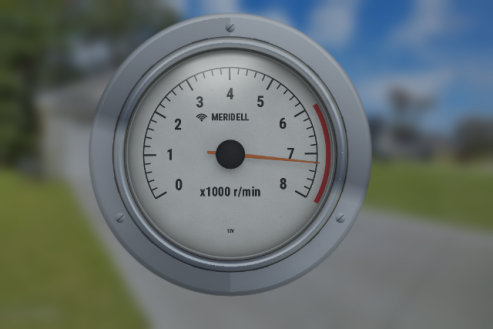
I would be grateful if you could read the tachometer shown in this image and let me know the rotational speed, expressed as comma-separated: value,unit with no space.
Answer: 7200,rpm
